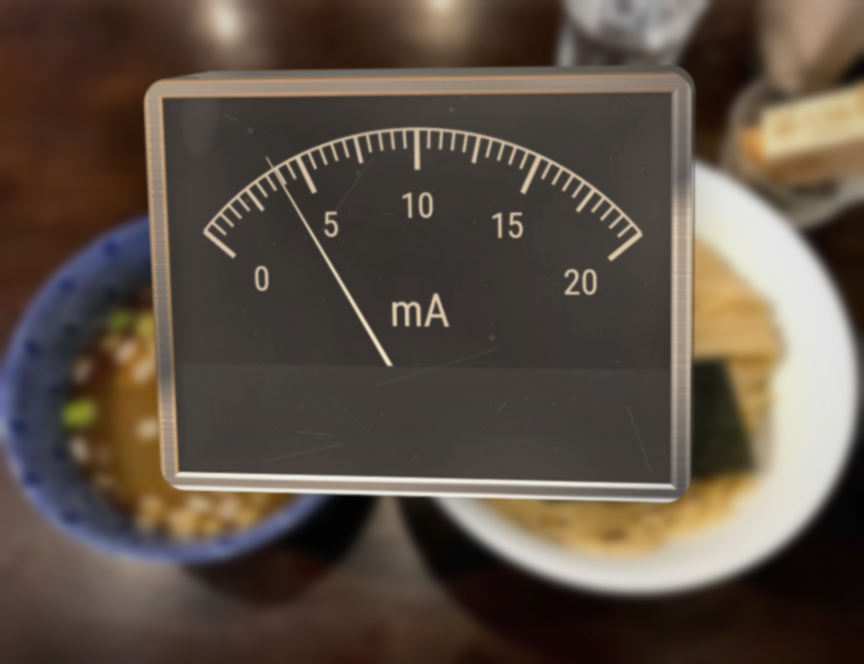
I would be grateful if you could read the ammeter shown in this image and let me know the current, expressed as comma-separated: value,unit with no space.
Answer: 4,mA
